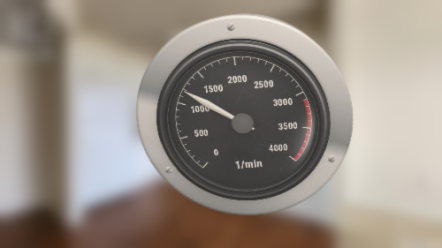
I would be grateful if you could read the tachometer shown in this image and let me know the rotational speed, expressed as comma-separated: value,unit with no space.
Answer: 1200,rpm
